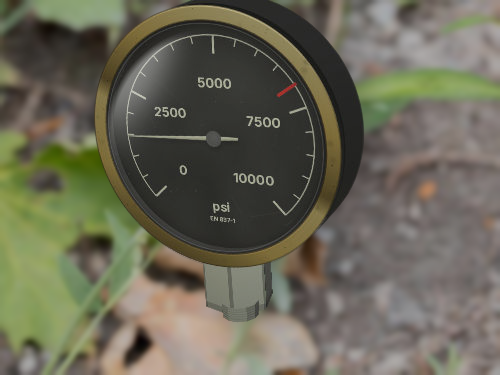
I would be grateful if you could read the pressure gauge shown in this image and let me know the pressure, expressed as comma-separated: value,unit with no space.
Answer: 1500,psi
